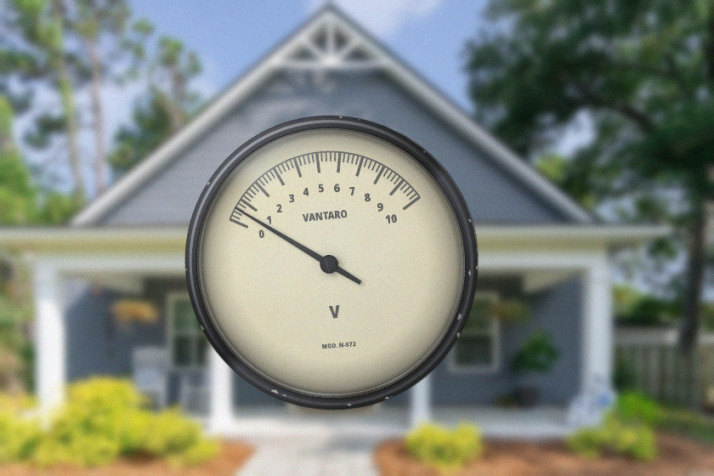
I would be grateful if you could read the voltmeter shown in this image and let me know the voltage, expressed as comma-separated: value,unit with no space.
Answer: 0.6,V
